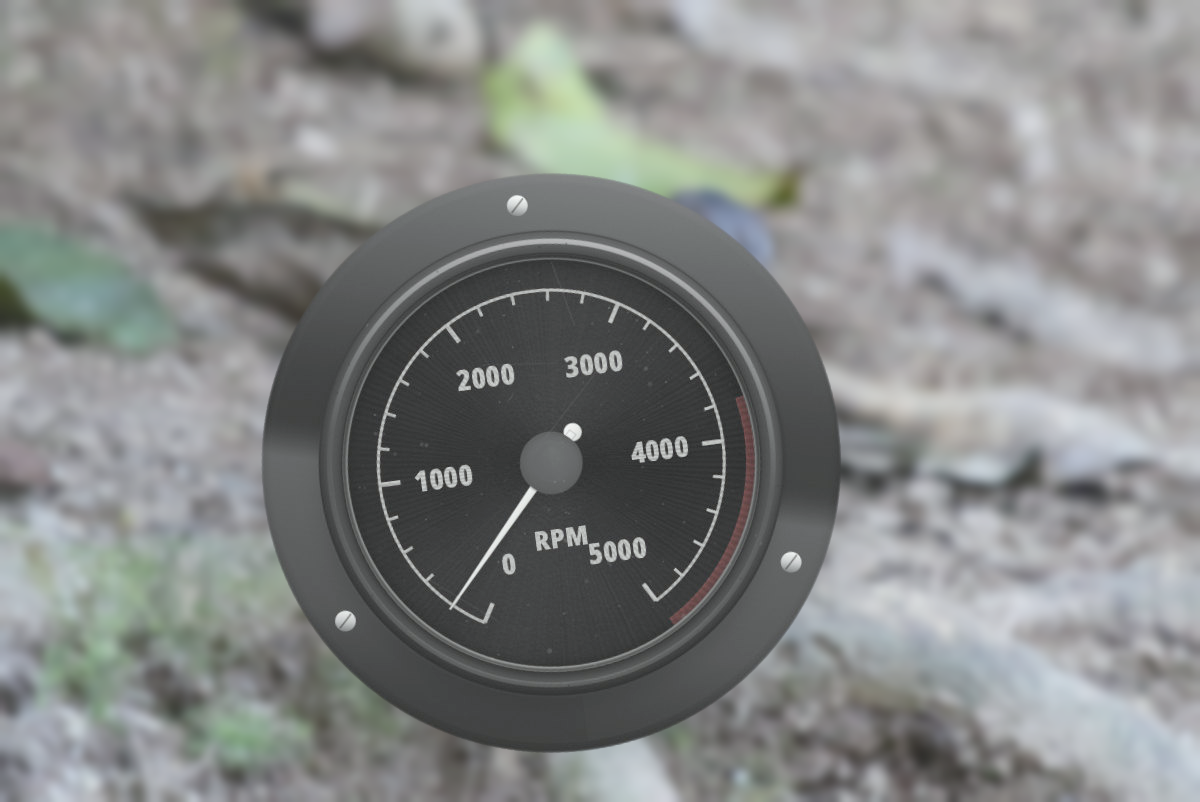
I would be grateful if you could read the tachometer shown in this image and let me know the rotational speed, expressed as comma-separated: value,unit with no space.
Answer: 200,rpm
